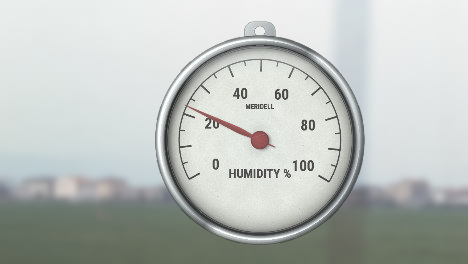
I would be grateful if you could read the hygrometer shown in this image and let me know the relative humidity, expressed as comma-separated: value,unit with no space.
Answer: 22.5,%
